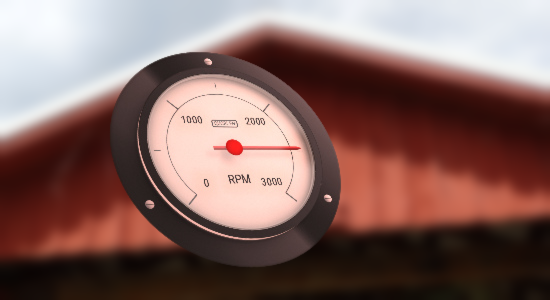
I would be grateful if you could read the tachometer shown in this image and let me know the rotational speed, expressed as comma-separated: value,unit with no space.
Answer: 2500,rpm
